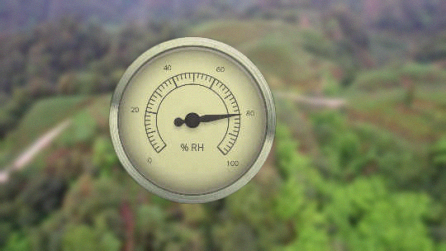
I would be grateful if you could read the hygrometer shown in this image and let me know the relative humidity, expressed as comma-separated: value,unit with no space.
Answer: 80,%
